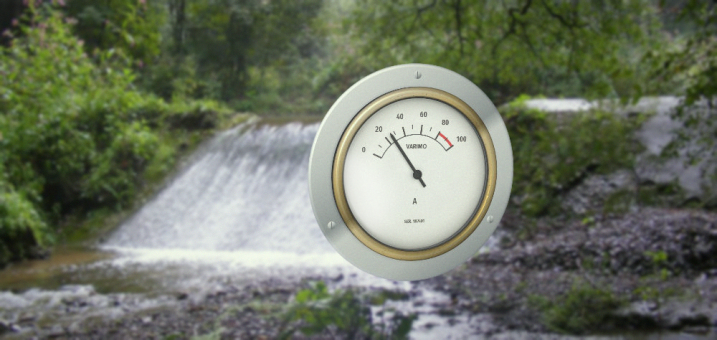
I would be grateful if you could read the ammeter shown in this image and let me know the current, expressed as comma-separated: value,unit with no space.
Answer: 25,A
